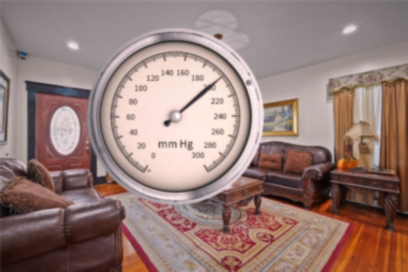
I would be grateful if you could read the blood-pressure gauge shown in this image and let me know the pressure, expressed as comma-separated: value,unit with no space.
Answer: 200,mmHg
